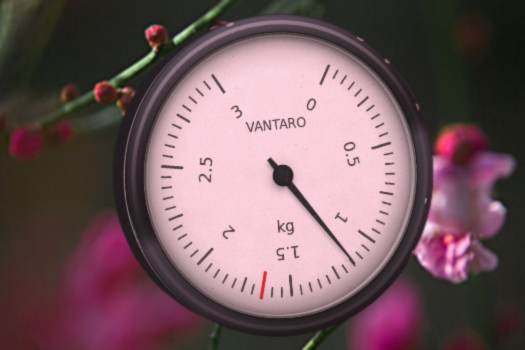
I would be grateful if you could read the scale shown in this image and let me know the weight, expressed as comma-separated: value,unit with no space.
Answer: 1.15,kg
